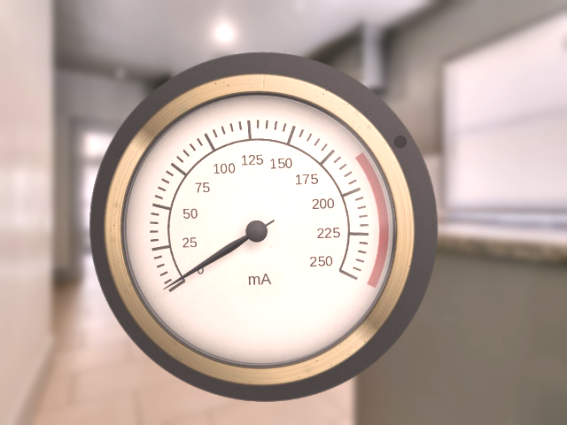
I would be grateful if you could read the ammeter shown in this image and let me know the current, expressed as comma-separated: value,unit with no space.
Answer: 2.5,mA
